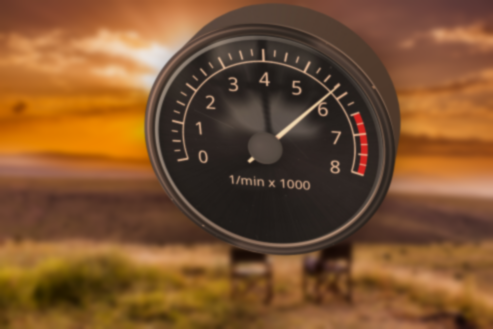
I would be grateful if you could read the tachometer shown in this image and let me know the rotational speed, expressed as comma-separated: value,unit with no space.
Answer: 5750,rpm
